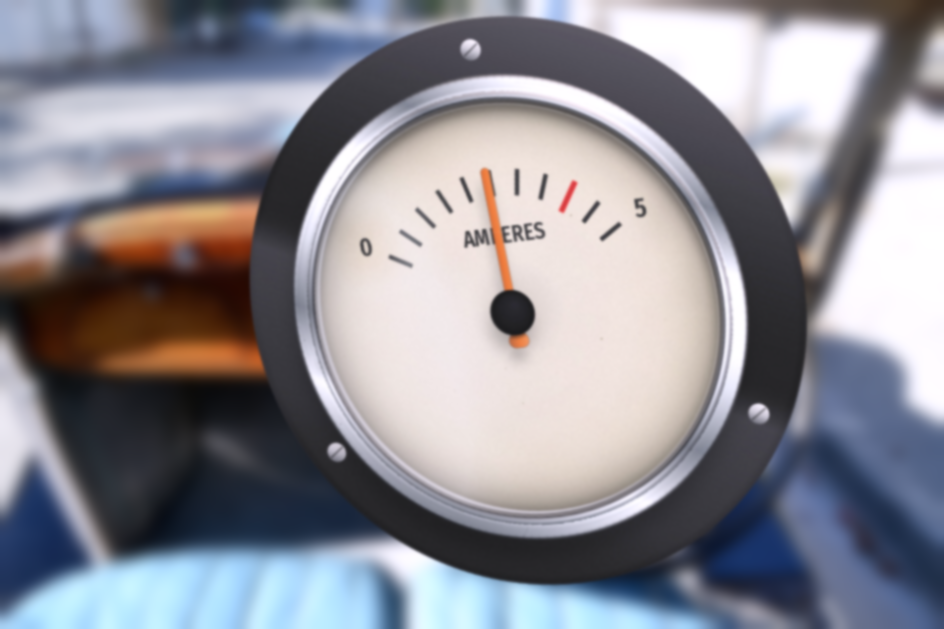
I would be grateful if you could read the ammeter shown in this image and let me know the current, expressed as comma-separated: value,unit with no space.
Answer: 2.5,A
